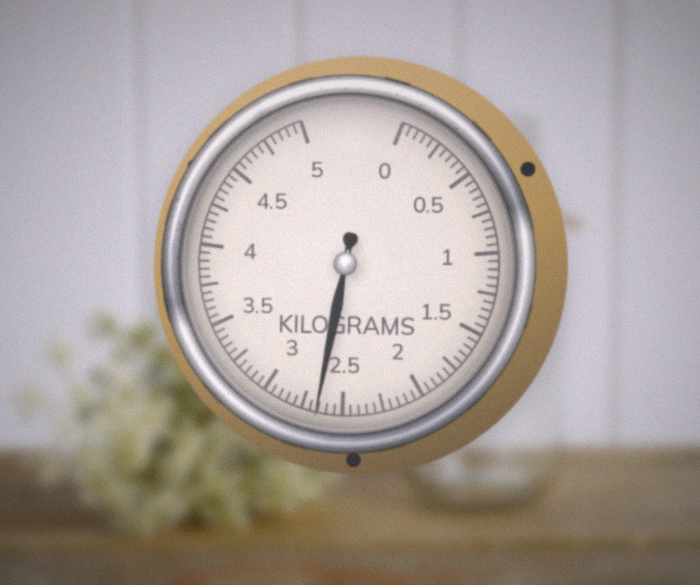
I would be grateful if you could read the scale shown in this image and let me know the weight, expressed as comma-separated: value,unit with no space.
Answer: 2.65,kg
